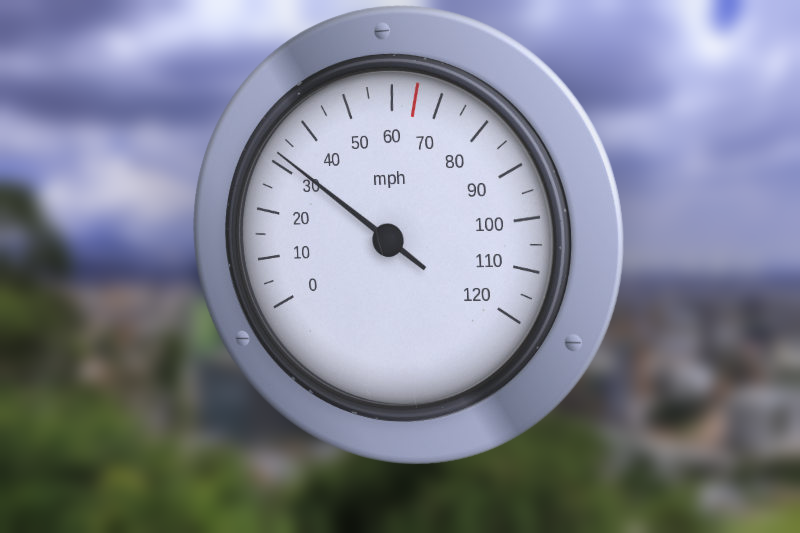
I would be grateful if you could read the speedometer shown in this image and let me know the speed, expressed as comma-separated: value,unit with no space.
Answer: 32.5,mph
